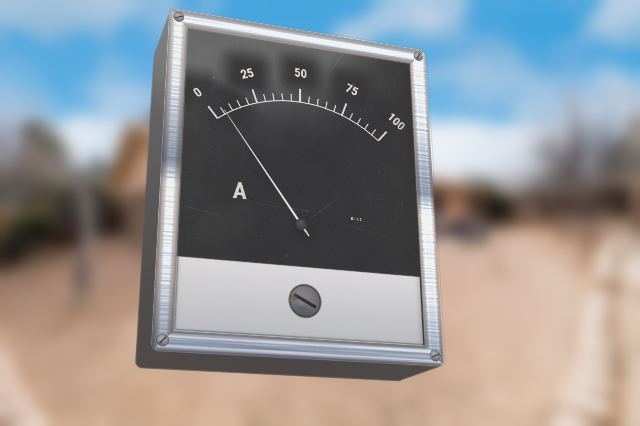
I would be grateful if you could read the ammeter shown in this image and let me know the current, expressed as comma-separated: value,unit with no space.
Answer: 5,A
